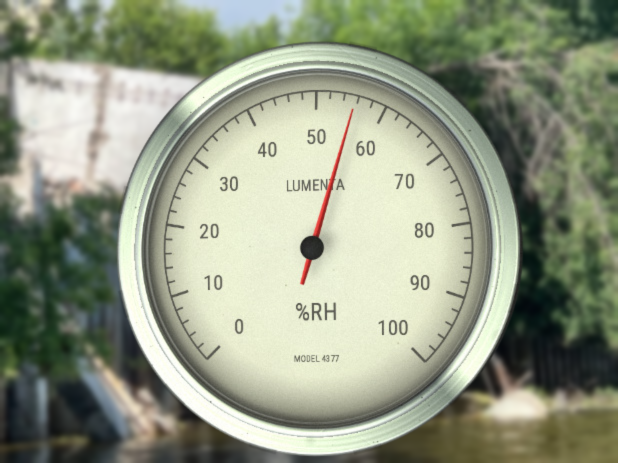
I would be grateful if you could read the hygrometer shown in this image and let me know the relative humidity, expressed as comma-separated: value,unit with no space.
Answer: 56,%
